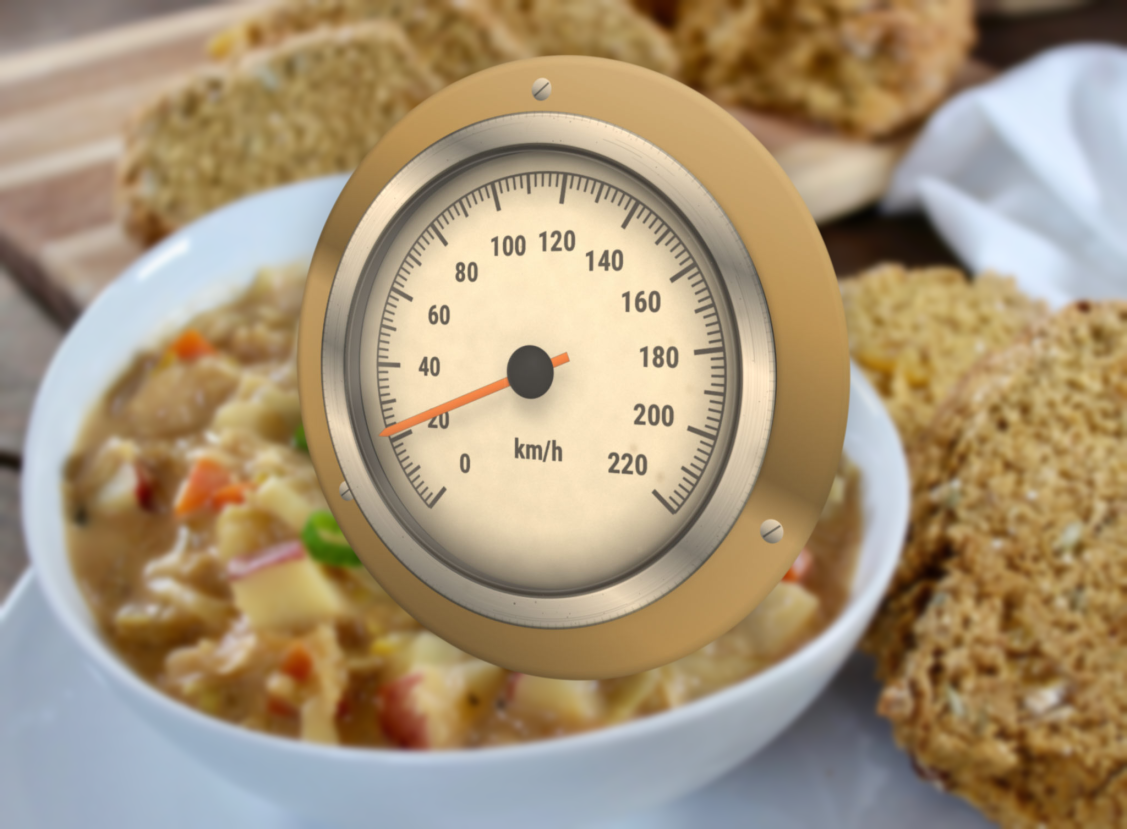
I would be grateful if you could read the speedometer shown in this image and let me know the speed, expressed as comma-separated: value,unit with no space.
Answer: 22,km/h
